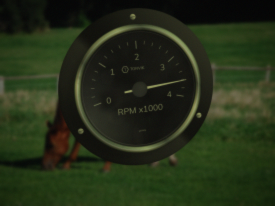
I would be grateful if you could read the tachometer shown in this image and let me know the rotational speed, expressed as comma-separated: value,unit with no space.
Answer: 3600,rpm
